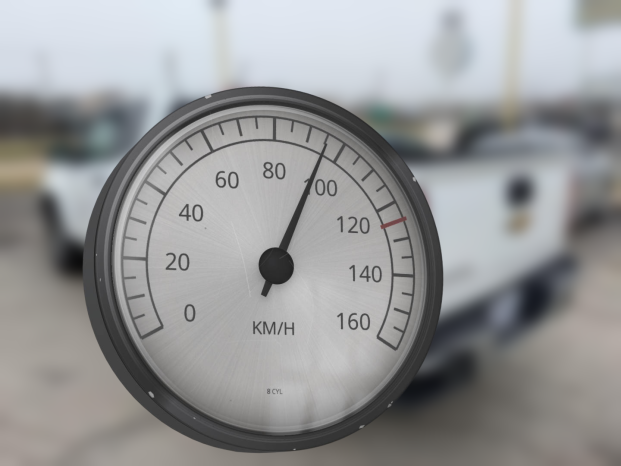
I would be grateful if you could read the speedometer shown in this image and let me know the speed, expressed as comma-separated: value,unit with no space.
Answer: 95,km/h
